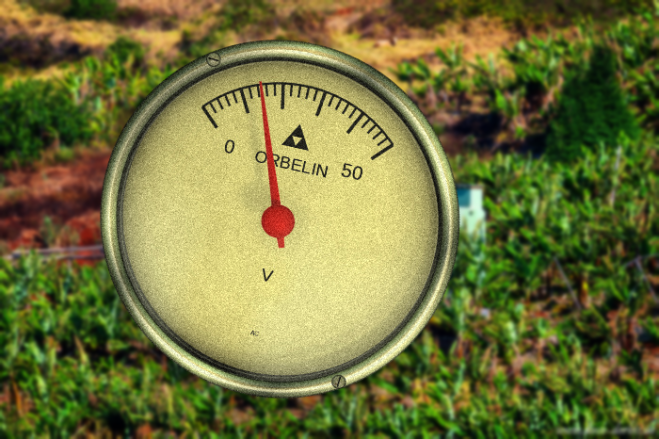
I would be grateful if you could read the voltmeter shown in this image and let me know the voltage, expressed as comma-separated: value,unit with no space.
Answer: 15,V
